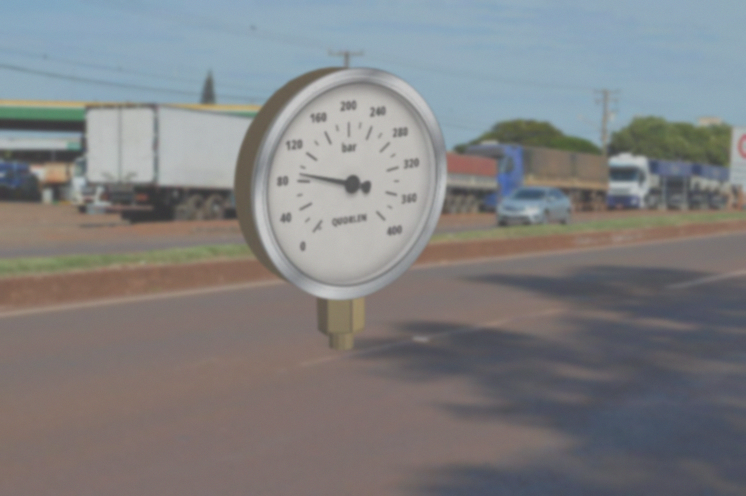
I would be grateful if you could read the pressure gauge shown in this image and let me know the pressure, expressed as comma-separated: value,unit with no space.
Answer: 90,bar
